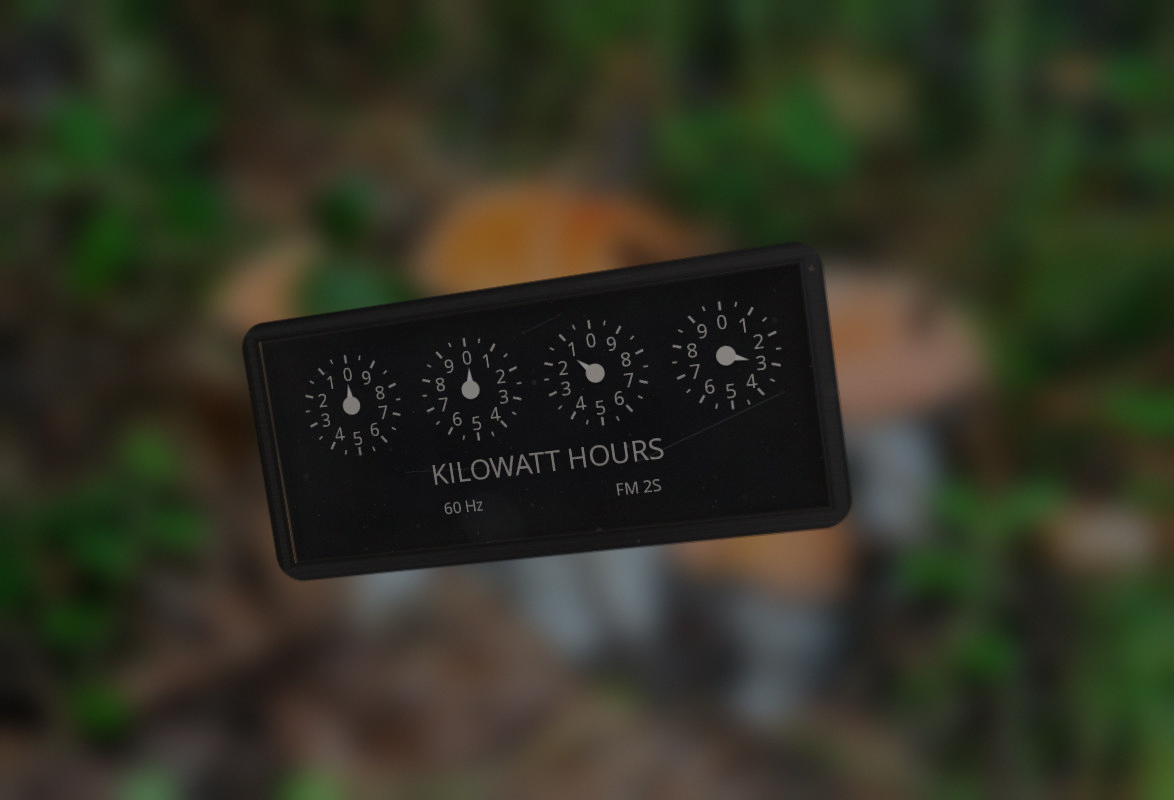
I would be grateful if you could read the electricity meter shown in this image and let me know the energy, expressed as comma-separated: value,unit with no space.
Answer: 13,kWh
